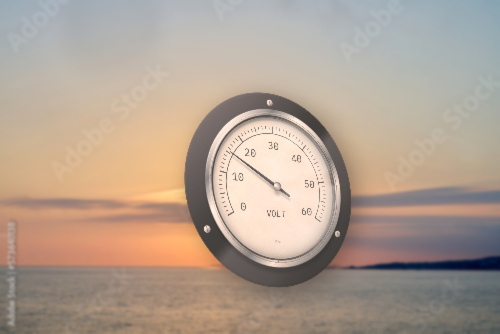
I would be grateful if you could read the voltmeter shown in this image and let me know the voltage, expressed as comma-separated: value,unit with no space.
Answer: 15,V
